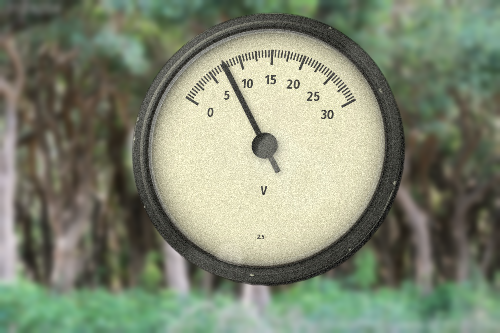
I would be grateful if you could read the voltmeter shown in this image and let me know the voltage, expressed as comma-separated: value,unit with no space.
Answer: 7.5,V
